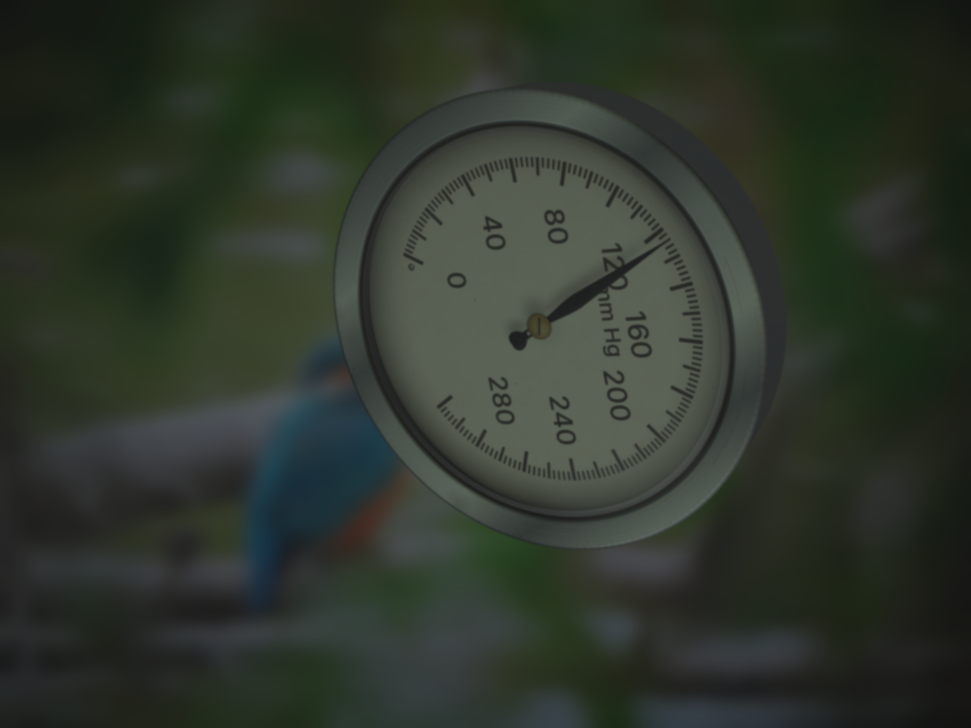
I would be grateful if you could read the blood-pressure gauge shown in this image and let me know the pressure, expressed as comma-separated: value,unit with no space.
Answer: 124,mmHg
